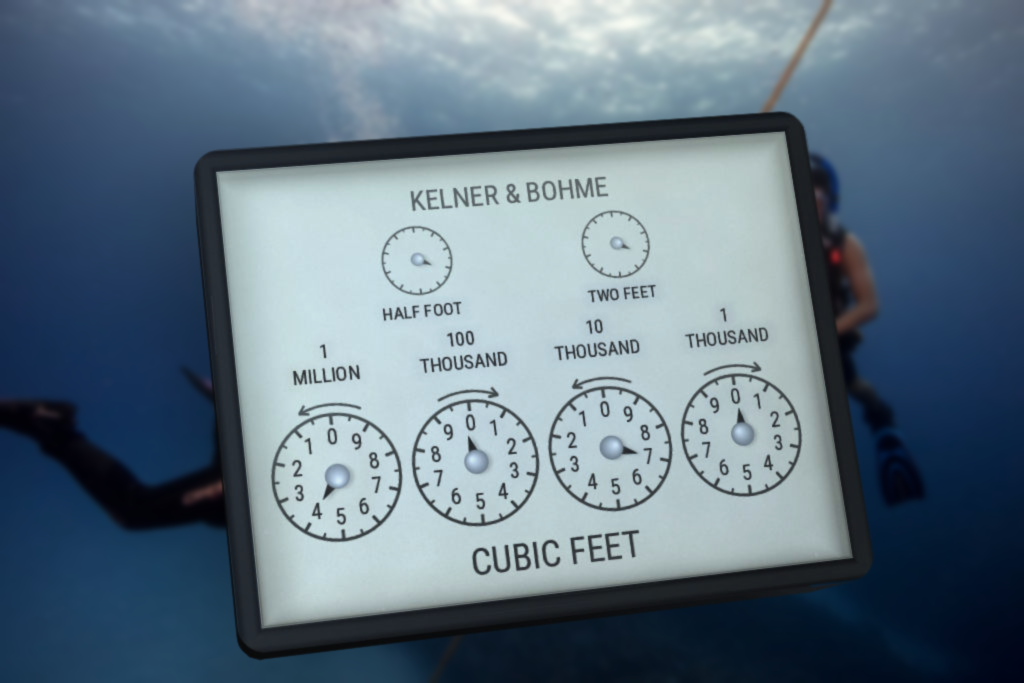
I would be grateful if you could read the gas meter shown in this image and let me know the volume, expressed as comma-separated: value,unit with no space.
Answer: 397000,ft³
